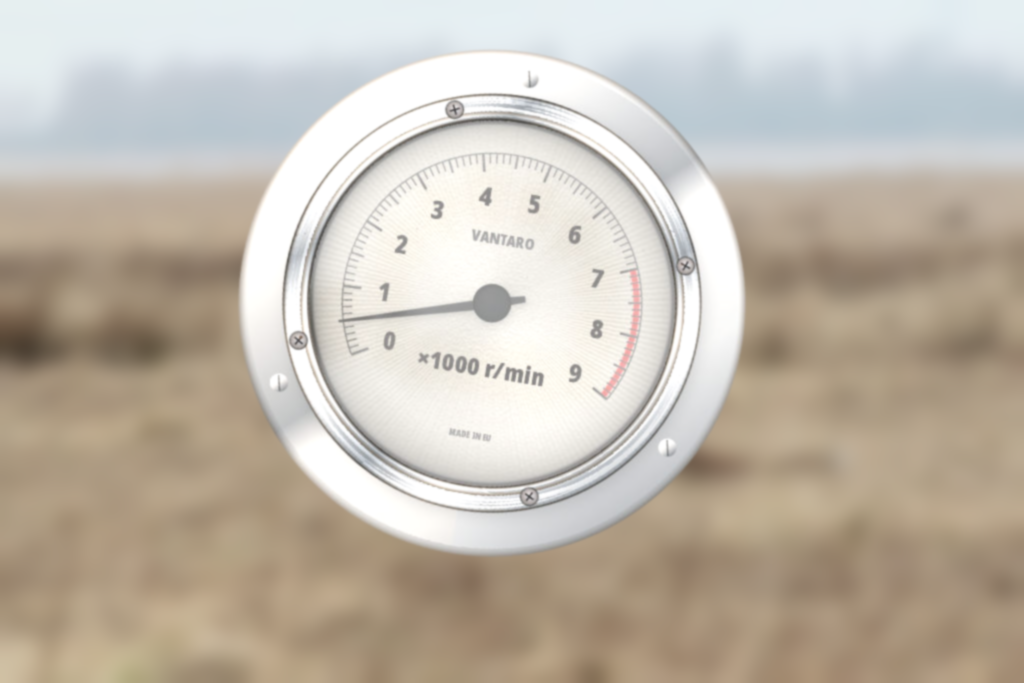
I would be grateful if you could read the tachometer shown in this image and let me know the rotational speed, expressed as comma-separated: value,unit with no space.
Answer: 500,rpm
